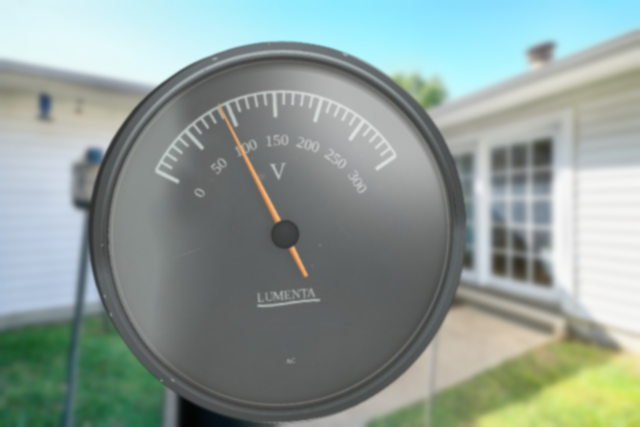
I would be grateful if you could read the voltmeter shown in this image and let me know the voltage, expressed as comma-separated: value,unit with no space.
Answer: 90,V
